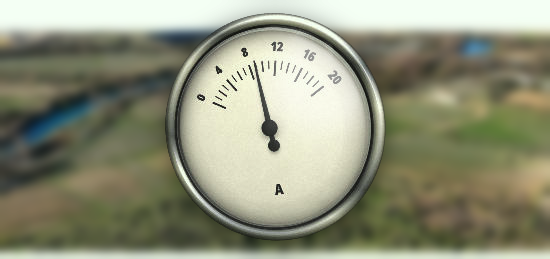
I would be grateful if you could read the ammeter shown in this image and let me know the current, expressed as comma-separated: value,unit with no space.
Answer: 9,A
